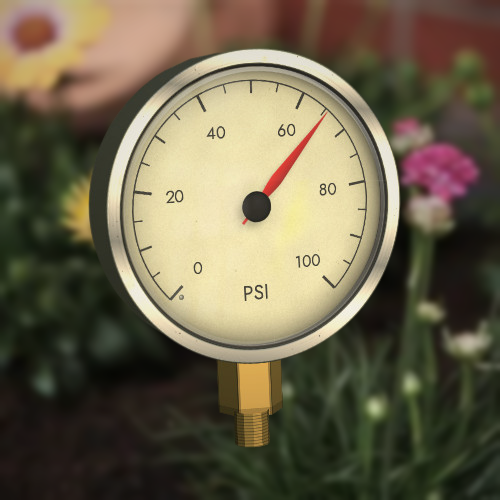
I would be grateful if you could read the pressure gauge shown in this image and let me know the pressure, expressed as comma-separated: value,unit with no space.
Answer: 65,psi
